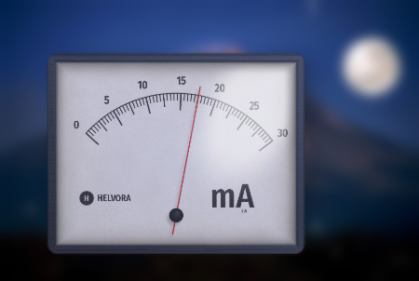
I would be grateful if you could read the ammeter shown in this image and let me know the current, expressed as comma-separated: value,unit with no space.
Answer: 17.5,mA
